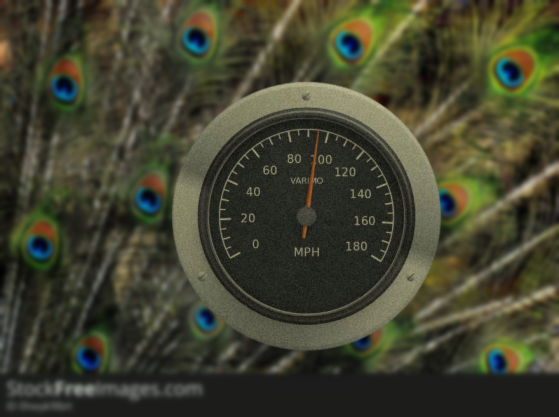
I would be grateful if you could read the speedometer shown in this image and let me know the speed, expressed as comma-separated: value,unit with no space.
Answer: 95,mph
